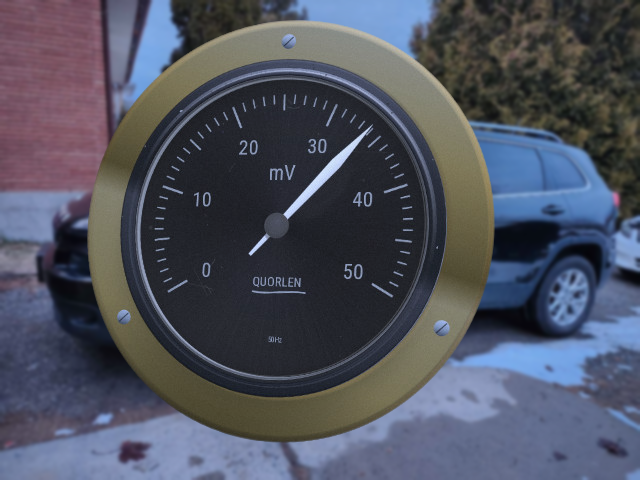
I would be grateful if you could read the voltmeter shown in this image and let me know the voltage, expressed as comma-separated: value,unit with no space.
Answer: 34,mV
